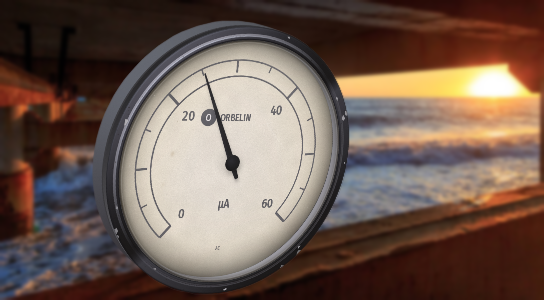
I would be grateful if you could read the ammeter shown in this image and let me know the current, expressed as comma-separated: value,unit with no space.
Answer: 25,µA
